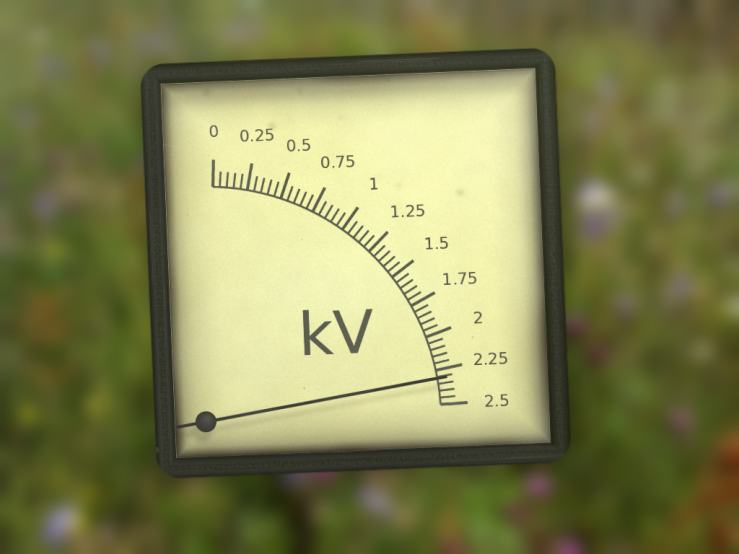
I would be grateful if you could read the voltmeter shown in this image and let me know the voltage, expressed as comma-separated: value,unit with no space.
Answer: 2.3,kV
